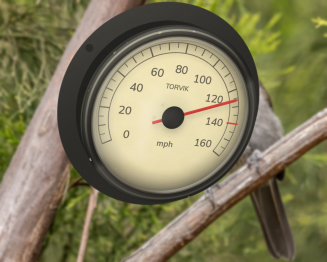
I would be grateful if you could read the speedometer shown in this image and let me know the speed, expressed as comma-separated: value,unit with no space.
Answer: 125,mph
